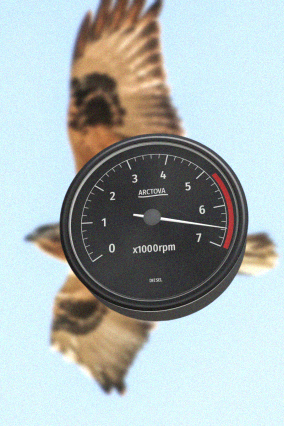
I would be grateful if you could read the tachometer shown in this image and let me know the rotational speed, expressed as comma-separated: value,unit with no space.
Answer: 6600,rpm
